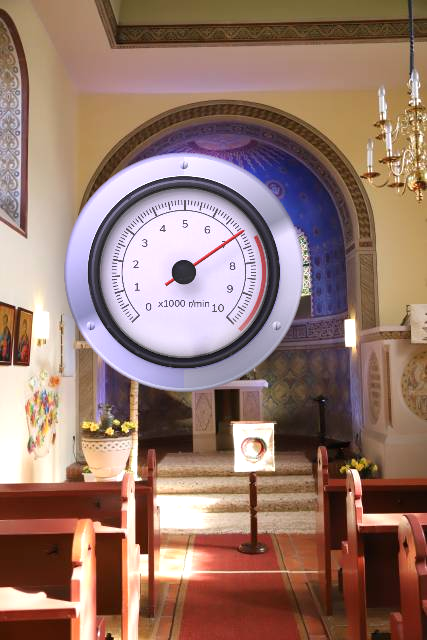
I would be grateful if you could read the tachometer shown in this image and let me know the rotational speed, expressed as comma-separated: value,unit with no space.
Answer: 7000,rpm
